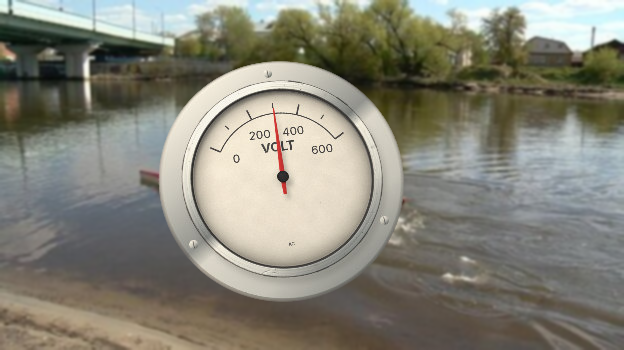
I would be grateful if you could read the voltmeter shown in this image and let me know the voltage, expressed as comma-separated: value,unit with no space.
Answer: 300,V
